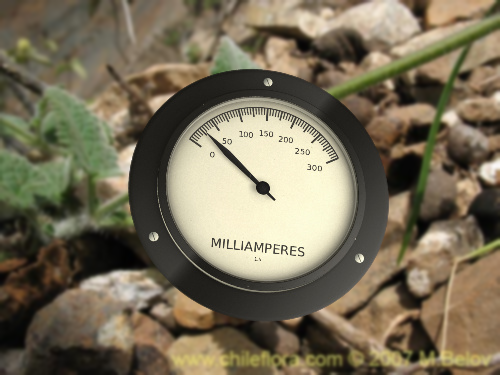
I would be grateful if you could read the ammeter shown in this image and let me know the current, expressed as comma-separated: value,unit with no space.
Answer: 25,mA
